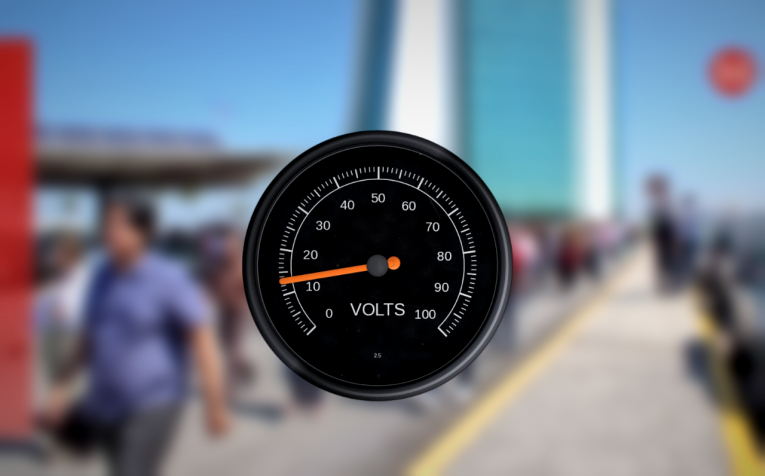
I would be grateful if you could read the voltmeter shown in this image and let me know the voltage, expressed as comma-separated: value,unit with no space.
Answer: 13,V
